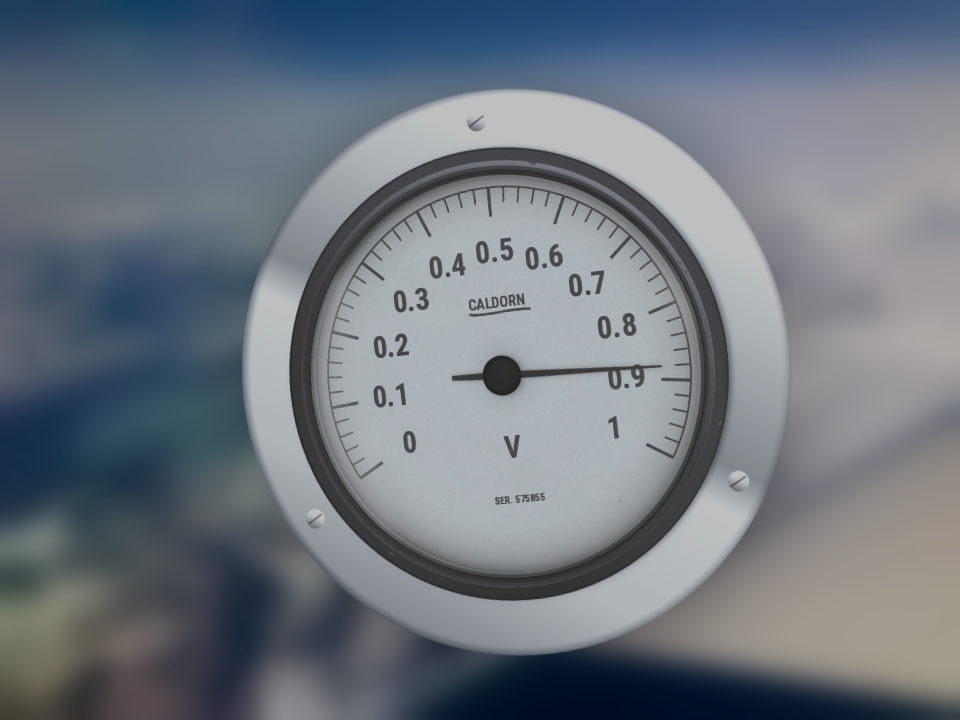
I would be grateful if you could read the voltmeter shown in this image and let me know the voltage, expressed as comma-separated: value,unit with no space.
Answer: 0.88,V
